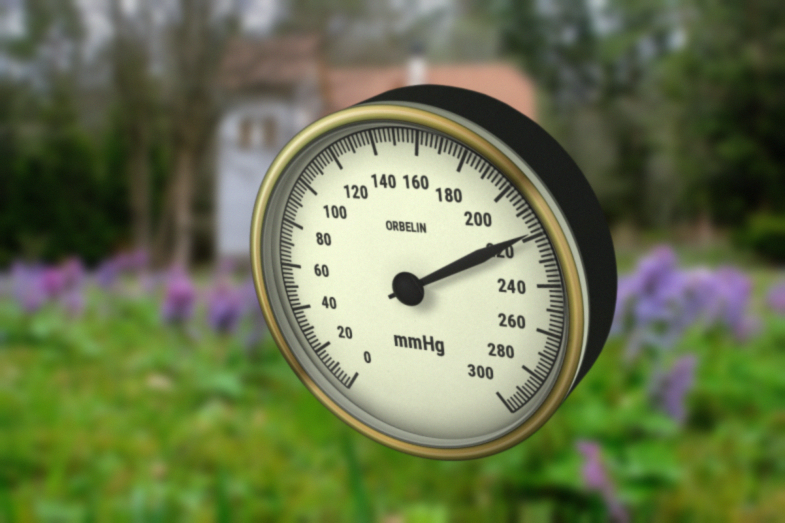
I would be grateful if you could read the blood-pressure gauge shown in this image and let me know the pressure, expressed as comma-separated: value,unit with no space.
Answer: 218,mmHg
